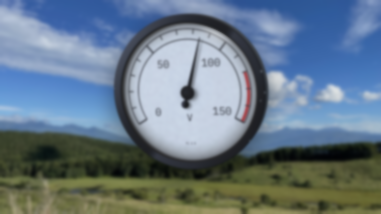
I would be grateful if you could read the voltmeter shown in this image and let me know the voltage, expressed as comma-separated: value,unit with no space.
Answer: 85,V
